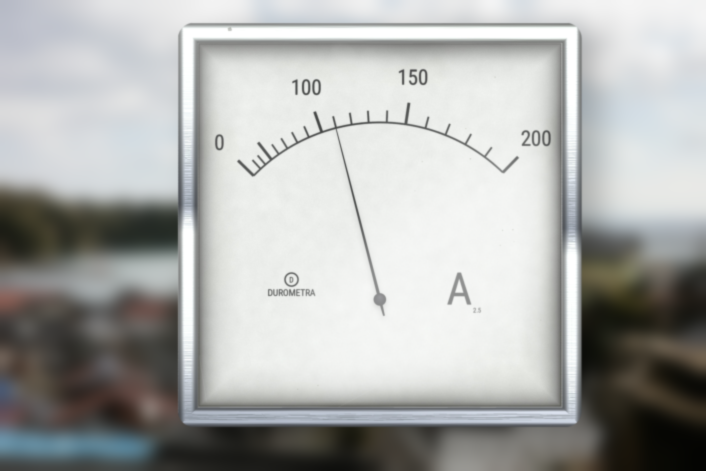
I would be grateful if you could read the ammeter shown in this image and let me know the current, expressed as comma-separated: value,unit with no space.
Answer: 110,A
